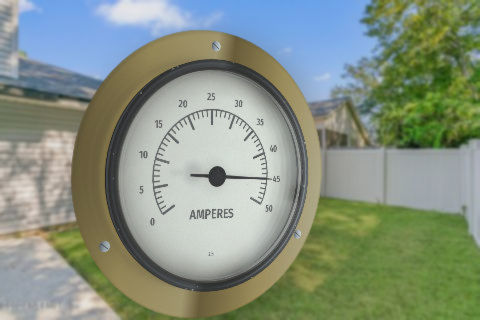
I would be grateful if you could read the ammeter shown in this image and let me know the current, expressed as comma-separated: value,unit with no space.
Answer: 45,A
